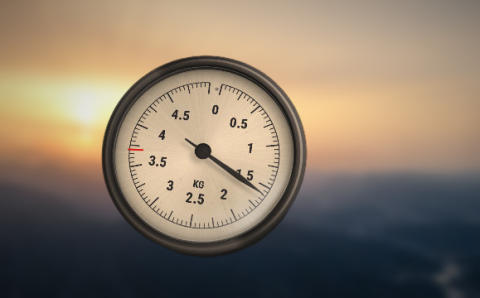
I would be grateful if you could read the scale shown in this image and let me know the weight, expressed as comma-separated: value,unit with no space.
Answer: 1.6,kg
